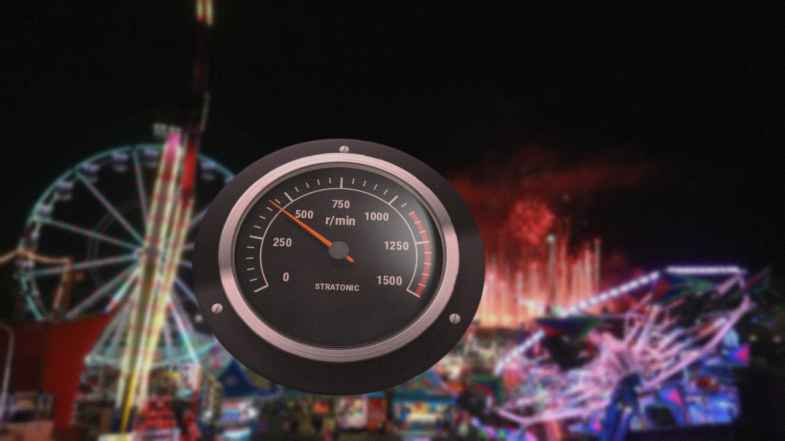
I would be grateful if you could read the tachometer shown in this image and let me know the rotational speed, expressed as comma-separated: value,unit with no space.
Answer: 425,rpm
